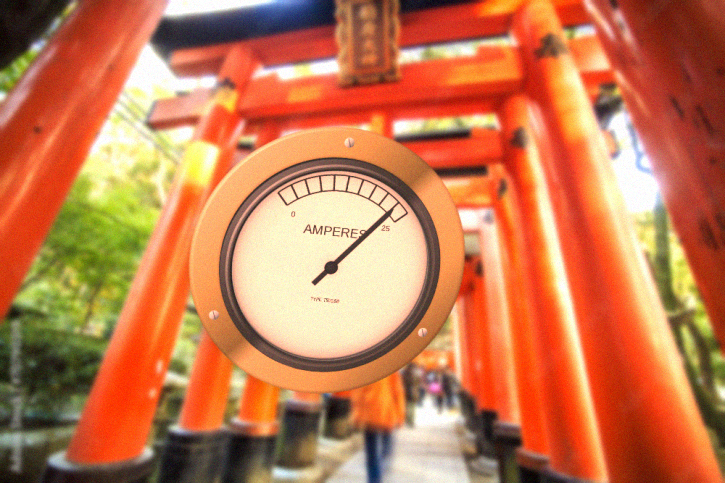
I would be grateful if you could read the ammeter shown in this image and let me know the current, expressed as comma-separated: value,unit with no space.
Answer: 22.5,A
